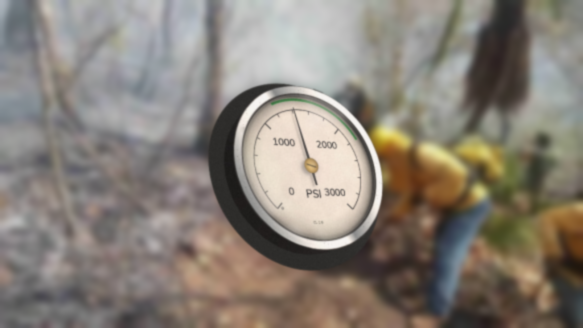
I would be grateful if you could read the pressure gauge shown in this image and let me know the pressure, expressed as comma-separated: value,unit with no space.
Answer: 1400,psi
